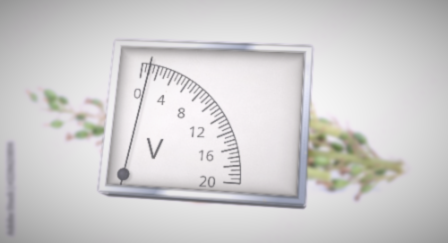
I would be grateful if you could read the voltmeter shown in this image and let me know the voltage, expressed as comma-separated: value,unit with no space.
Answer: 1,V
